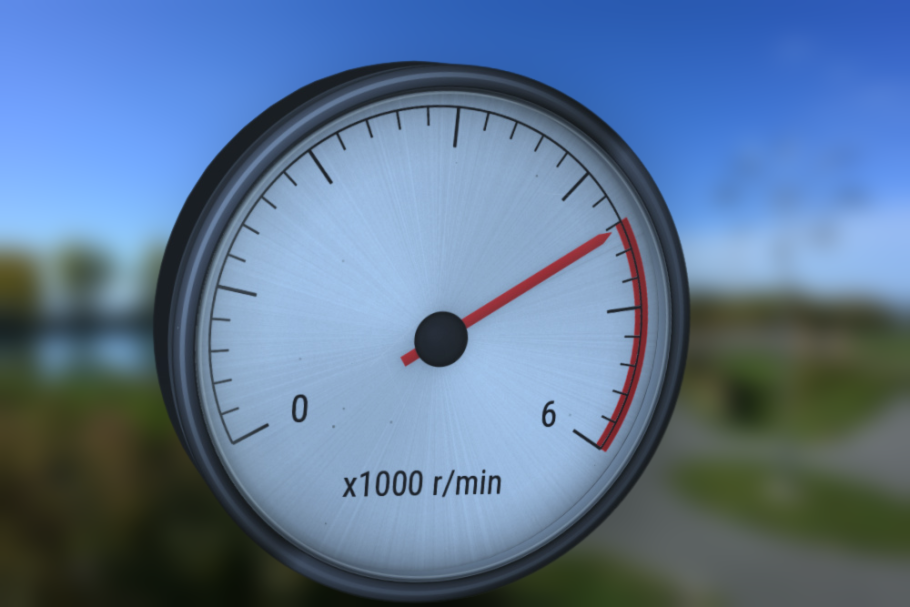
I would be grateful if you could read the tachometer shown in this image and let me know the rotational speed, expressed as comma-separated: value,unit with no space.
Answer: 4400,rpm
